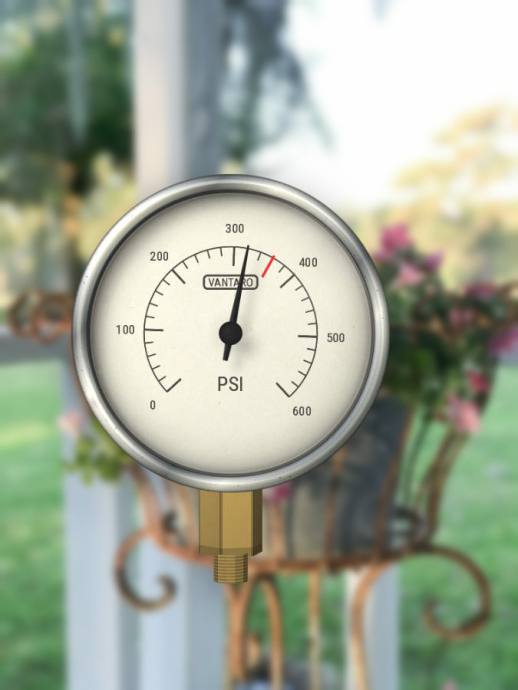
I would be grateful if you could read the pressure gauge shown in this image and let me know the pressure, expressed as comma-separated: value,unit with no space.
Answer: 320,psi
